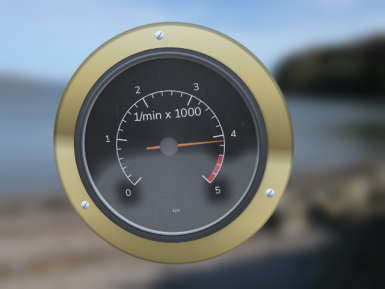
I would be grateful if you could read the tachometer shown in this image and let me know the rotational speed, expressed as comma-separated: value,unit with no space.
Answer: 4100,rpm
